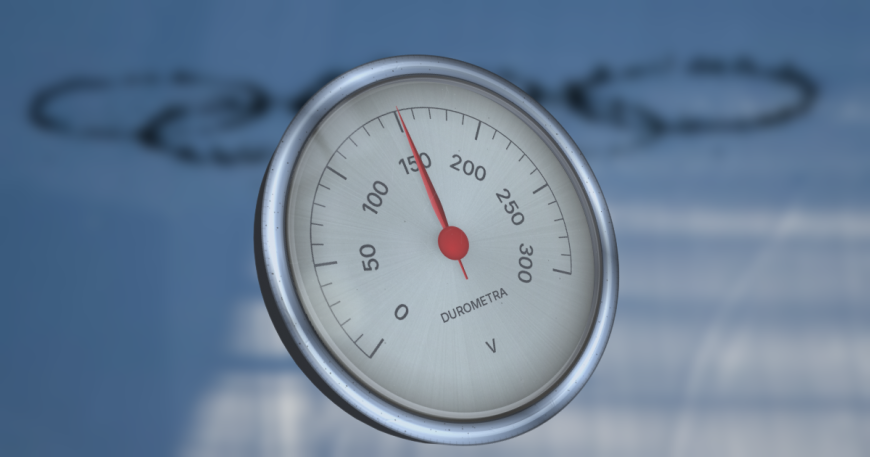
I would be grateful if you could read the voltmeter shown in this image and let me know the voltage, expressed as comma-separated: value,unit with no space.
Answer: 150,V
